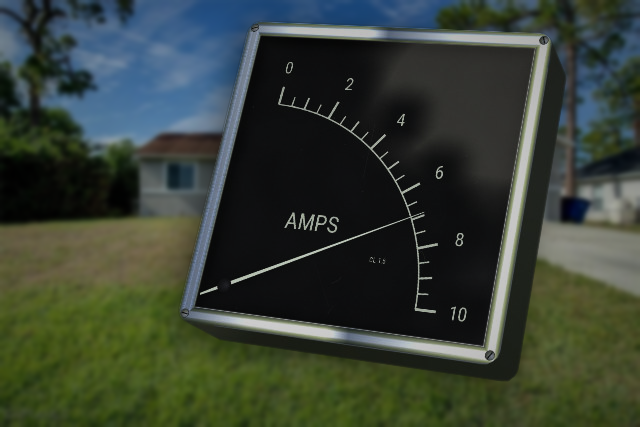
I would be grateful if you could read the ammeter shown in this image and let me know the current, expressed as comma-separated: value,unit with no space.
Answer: 7,A
